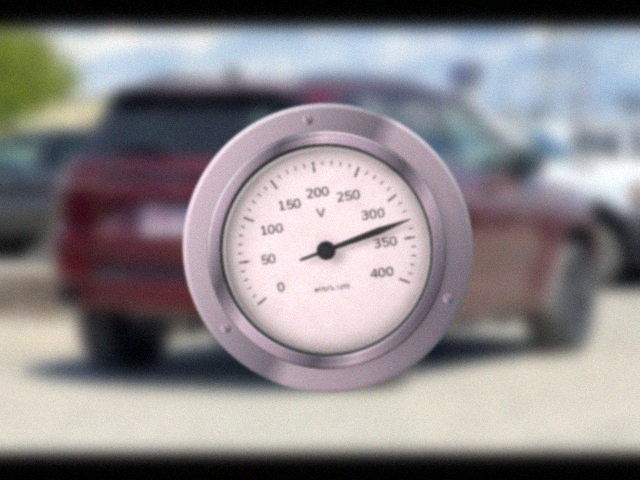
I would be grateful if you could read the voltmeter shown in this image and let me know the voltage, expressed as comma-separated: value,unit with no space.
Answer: 330,V
